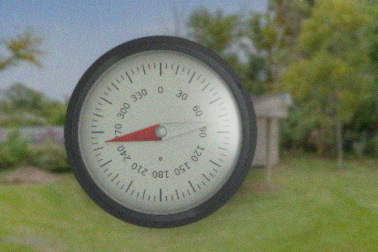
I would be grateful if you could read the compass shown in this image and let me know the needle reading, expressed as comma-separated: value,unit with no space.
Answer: 260,°
